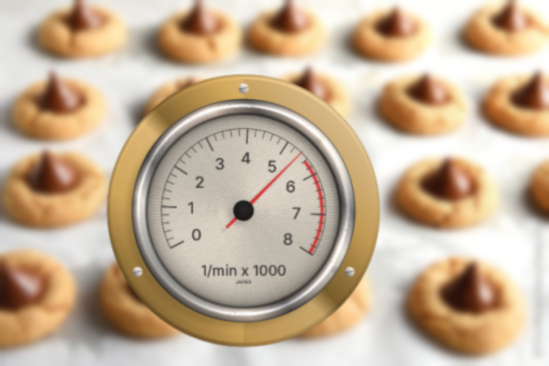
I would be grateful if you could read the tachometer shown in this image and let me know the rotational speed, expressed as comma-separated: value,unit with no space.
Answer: 5400,rpm
